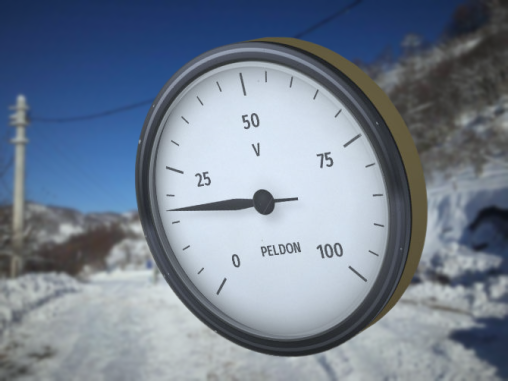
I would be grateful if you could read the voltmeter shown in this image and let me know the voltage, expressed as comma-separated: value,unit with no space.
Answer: 17.5,V
